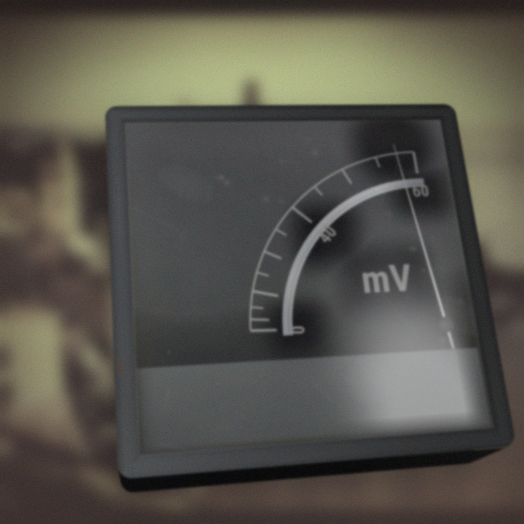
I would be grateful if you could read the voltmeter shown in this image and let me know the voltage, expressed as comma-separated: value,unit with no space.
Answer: 57.5,mV
